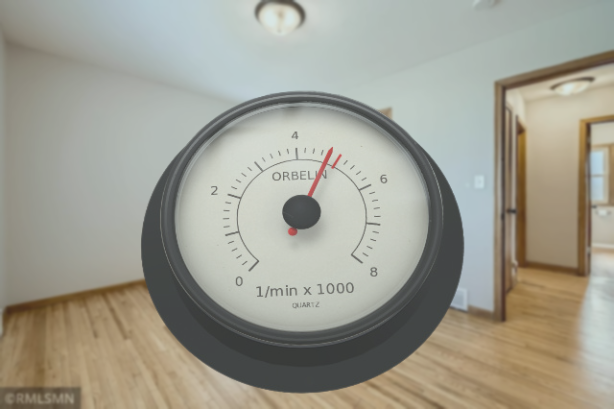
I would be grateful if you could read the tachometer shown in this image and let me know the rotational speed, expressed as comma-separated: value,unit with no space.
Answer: 4800,rpm
